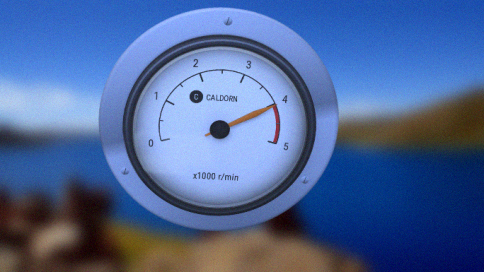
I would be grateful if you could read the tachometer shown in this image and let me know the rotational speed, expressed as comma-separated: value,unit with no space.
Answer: 4000,rpm
